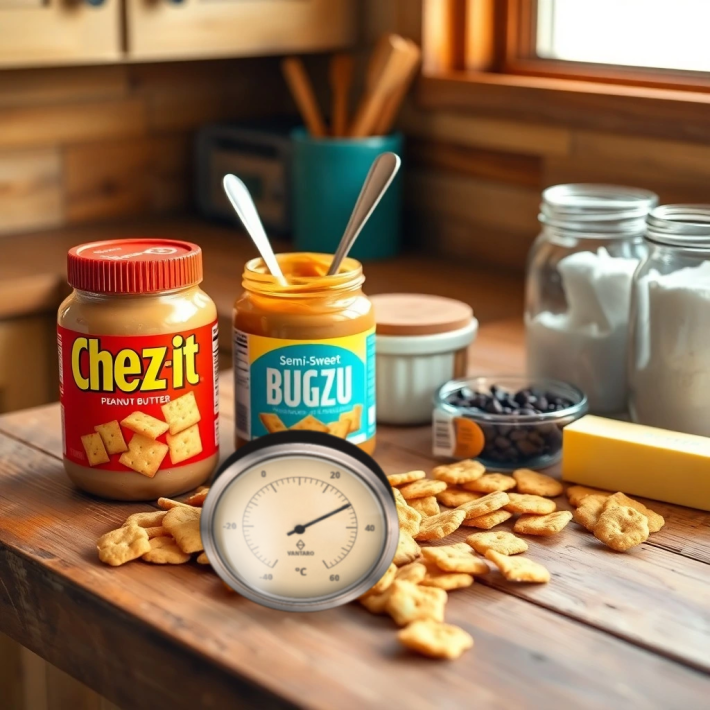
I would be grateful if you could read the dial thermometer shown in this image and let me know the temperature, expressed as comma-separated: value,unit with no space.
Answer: 30,°C
